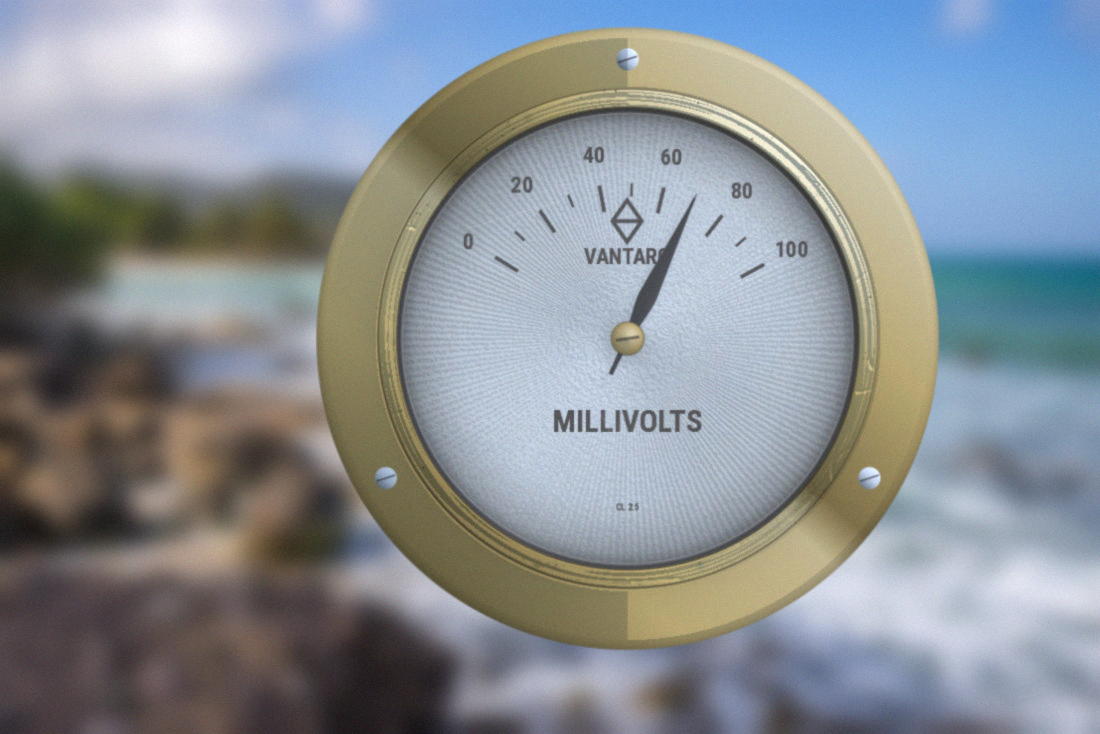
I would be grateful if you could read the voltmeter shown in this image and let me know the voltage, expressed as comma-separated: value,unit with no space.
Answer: 70,mV
